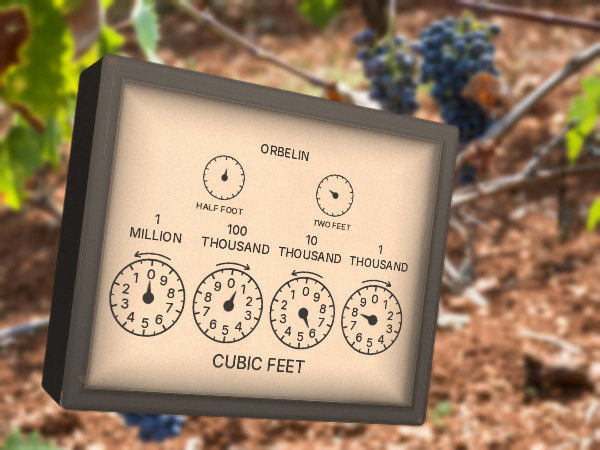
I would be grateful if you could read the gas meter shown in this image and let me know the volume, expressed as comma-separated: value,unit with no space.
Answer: 5800,ft³
